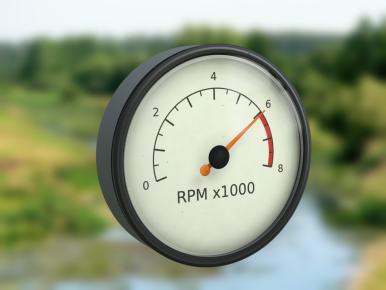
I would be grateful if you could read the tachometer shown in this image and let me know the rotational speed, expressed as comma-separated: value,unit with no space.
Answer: 6000,rpm
